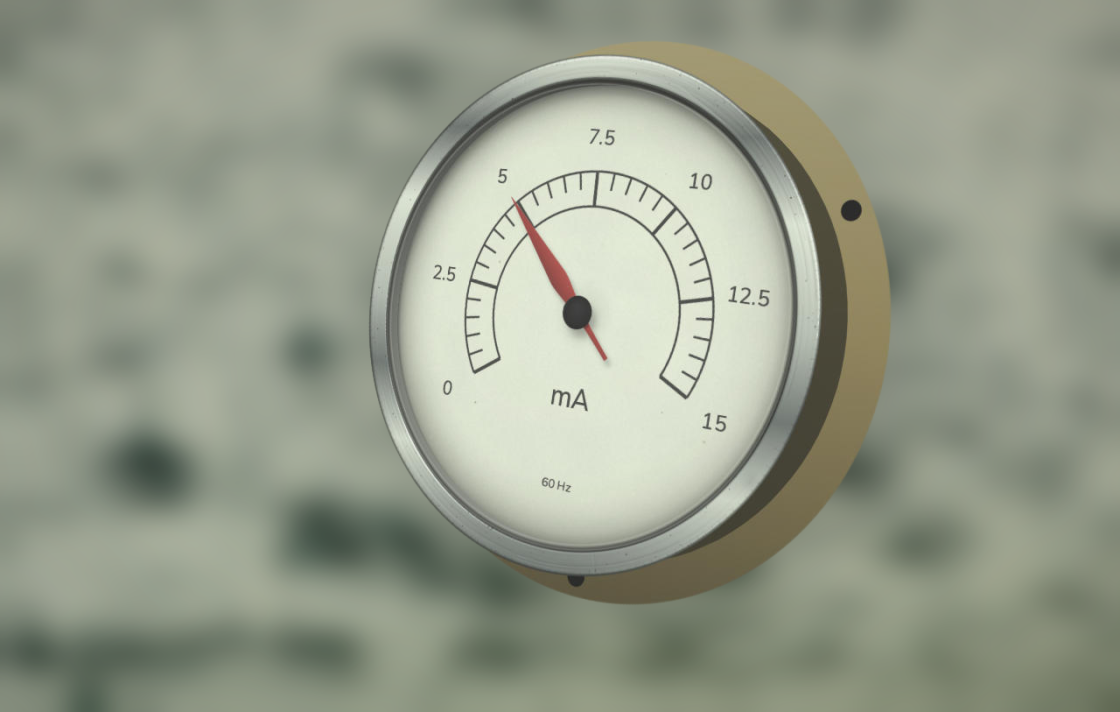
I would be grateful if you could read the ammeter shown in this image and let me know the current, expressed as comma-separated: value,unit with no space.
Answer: 5,mA
